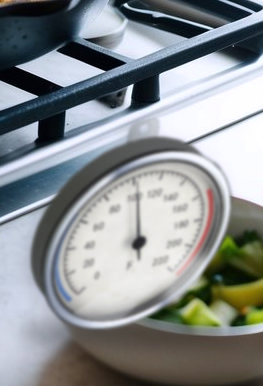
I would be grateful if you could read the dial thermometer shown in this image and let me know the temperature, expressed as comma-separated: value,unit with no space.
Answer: 100,°F
